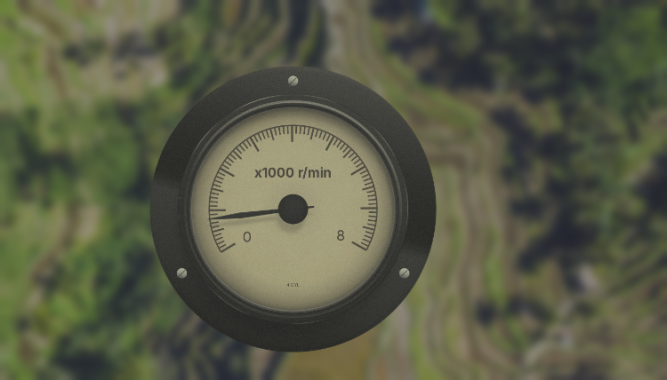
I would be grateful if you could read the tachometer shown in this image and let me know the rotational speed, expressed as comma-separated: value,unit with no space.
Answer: 800,rpm
